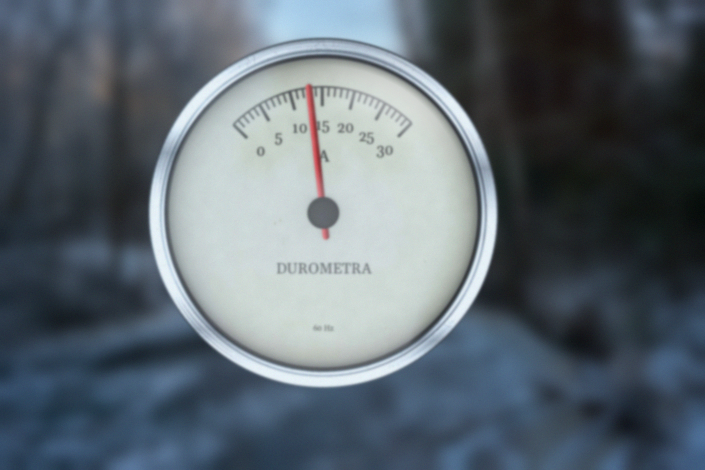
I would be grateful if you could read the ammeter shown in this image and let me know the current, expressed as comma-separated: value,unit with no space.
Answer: 13,A
